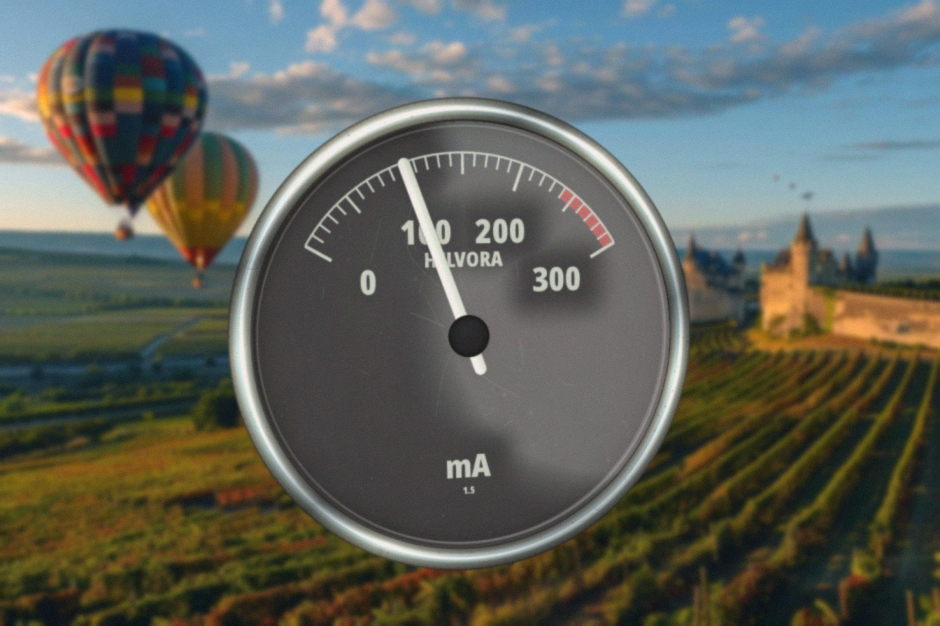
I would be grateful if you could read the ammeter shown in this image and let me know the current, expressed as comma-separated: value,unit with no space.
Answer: 100,mA
